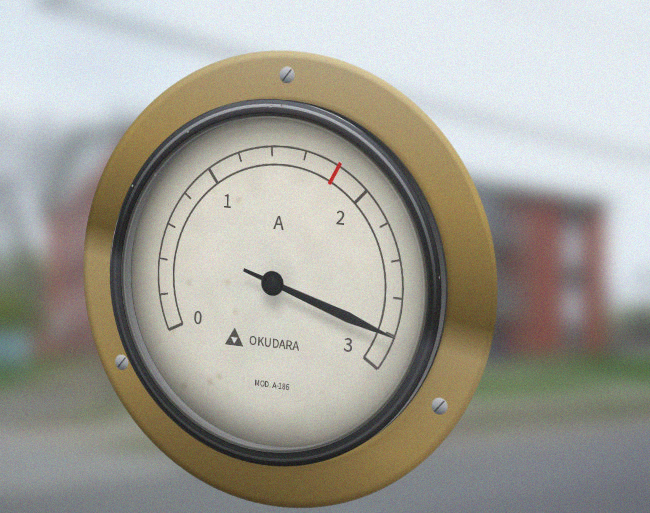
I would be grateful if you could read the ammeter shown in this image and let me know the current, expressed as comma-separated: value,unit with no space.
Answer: 2.8,A
